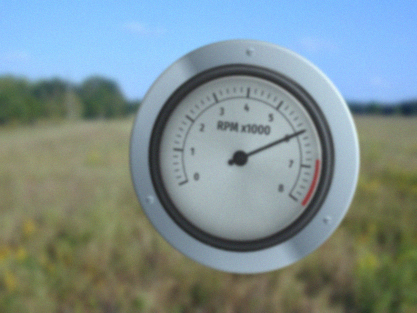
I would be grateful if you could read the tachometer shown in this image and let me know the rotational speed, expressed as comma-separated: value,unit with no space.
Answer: 6000,rpm
